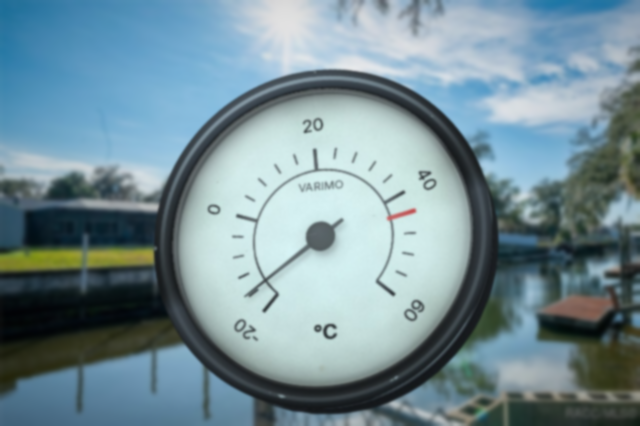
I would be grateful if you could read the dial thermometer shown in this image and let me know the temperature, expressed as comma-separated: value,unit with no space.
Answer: -16,°C
